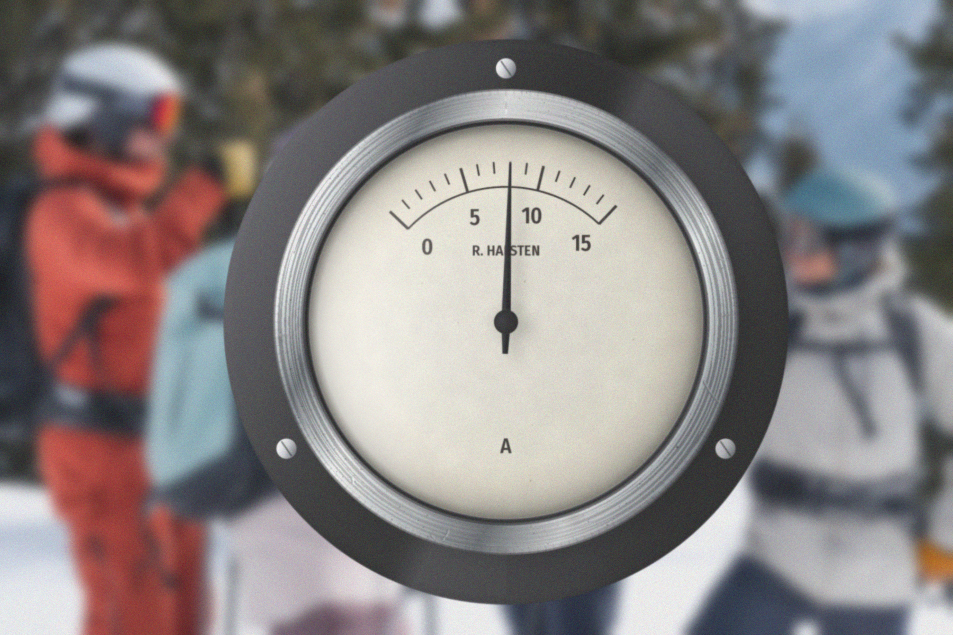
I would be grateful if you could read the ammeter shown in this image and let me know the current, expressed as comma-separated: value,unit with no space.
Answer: 8,A
